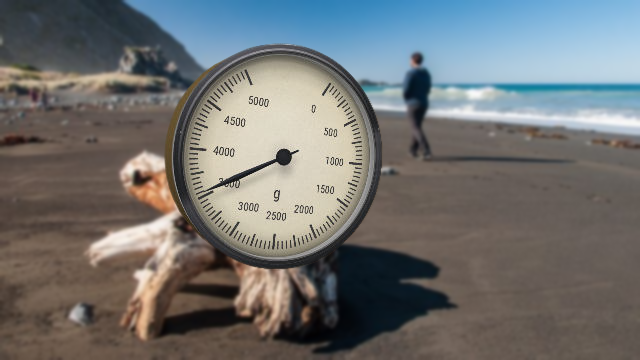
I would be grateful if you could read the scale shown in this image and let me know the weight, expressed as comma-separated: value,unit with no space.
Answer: 3550,g
